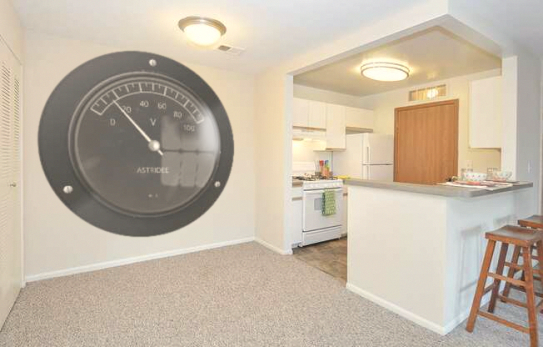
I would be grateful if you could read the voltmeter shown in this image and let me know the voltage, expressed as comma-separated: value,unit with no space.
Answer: 15,V
